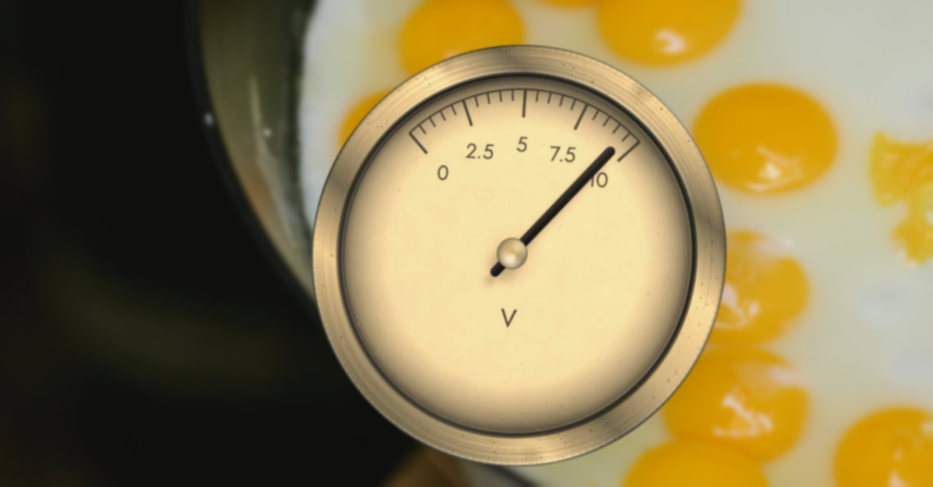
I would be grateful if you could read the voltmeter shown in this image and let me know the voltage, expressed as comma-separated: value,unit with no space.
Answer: 9.5,V
